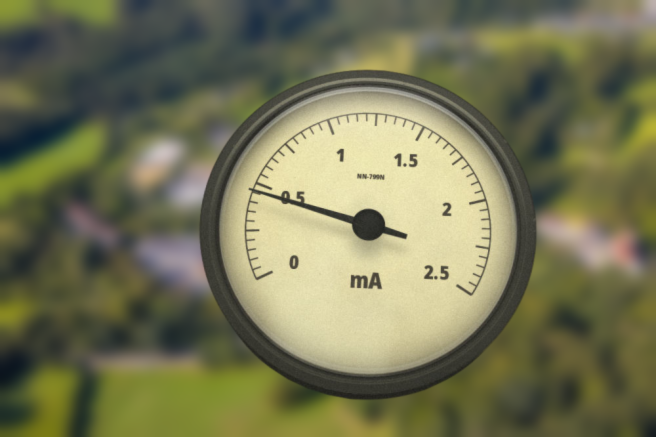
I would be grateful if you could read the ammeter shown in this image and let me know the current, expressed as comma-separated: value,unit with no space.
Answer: 0.45,mA
